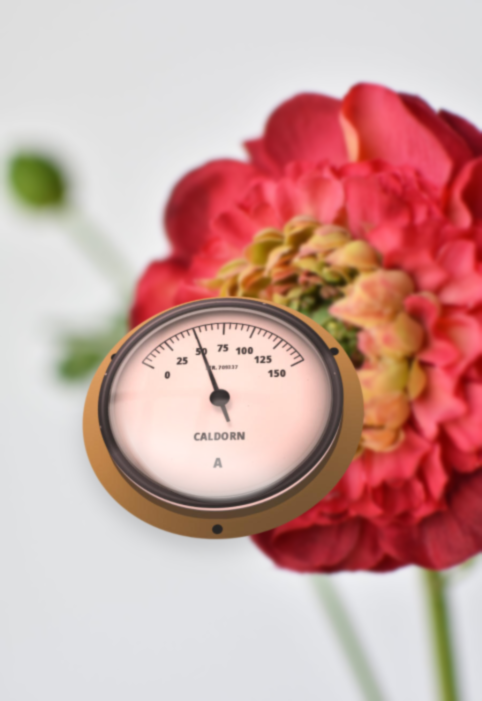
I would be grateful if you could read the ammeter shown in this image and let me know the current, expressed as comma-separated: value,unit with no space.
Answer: 50,A
